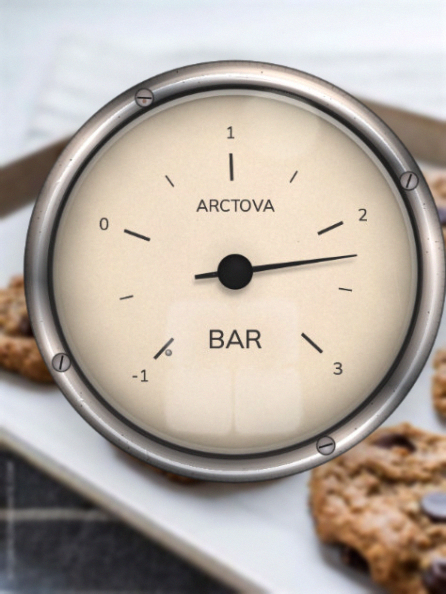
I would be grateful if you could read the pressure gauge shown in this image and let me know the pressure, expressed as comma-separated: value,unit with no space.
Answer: 2.25,bar
